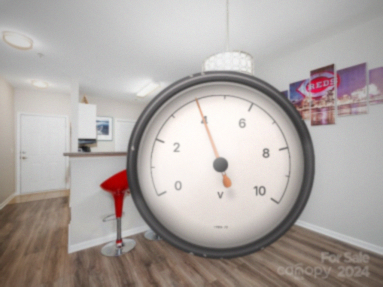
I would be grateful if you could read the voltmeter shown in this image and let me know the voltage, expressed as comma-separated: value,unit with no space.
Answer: 4,V
